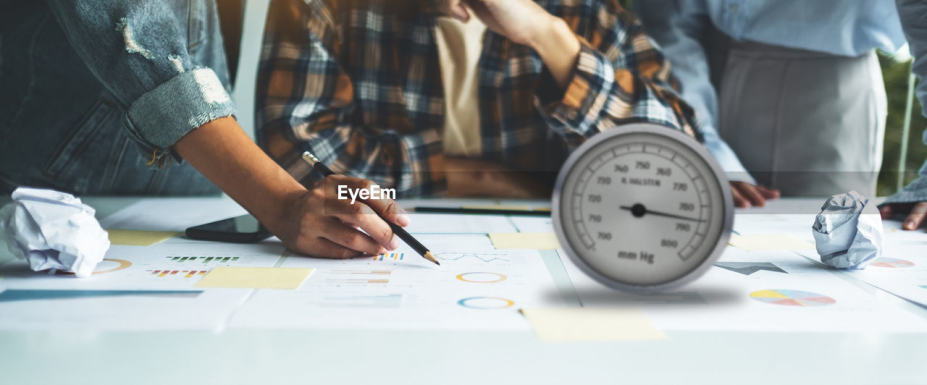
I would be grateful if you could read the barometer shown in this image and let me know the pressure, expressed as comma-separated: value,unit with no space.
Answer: 785,mmHg
